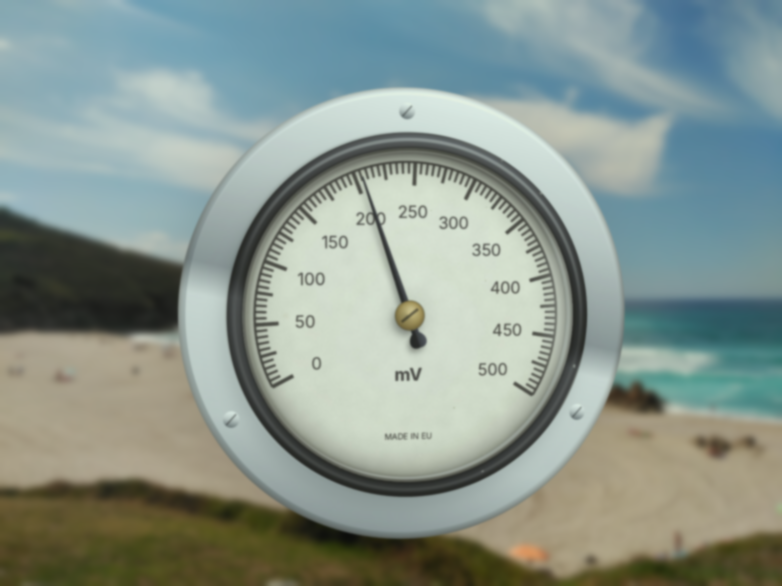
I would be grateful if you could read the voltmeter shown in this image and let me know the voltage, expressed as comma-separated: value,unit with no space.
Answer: 205,mV
